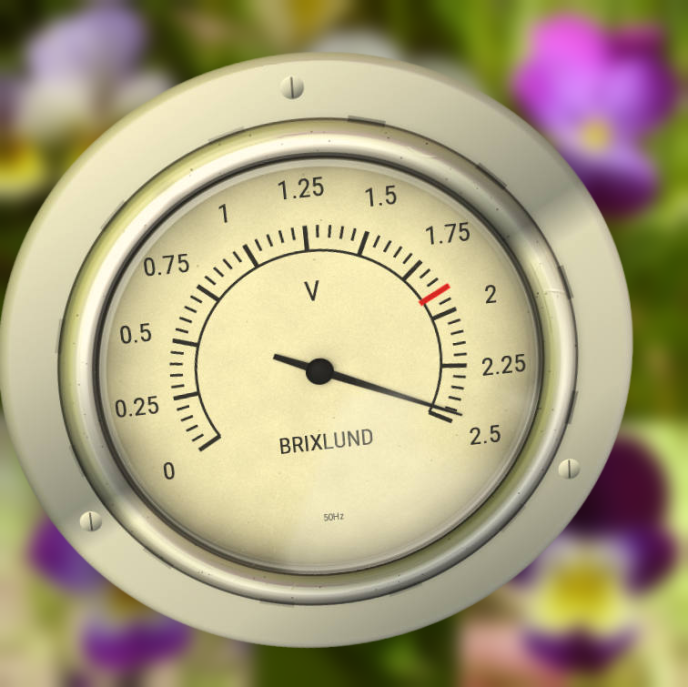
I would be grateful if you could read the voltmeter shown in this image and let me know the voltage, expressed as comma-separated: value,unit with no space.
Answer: 2.45,V
